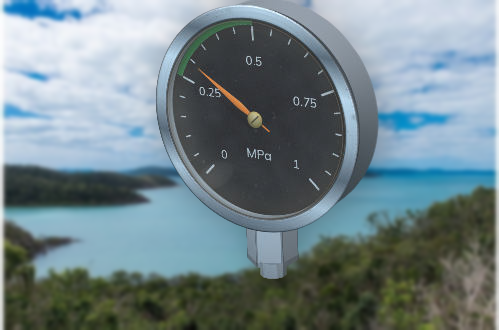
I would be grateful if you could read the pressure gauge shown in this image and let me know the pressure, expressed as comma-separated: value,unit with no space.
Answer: 0.3,MPa
